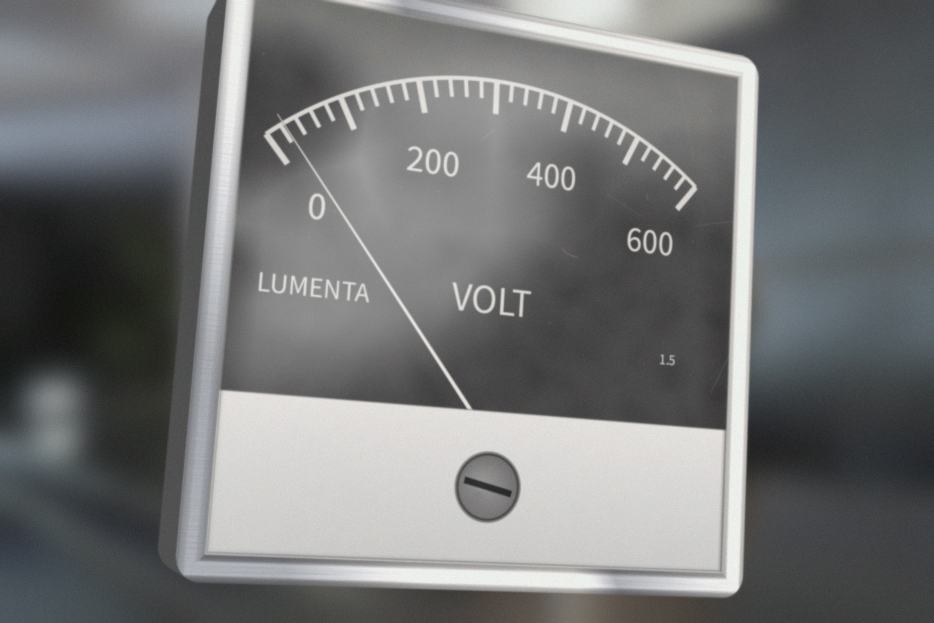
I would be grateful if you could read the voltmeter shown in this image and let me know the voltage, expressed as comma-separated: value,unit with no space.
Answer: 20,V
